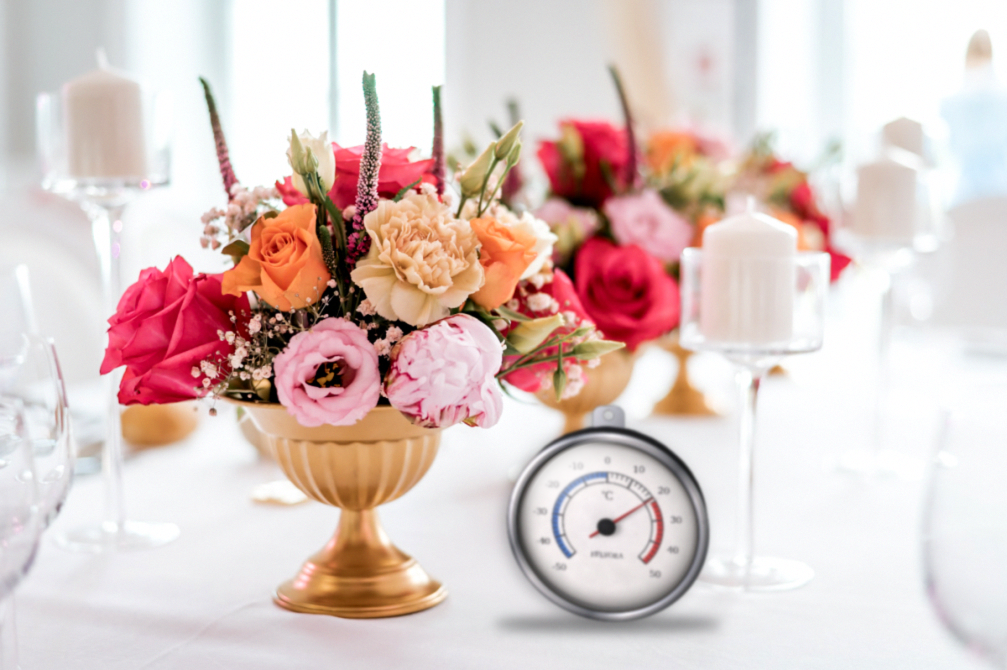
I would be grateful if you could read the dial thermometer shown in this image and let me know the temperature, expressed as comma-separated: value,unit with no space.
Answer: 20,°C
